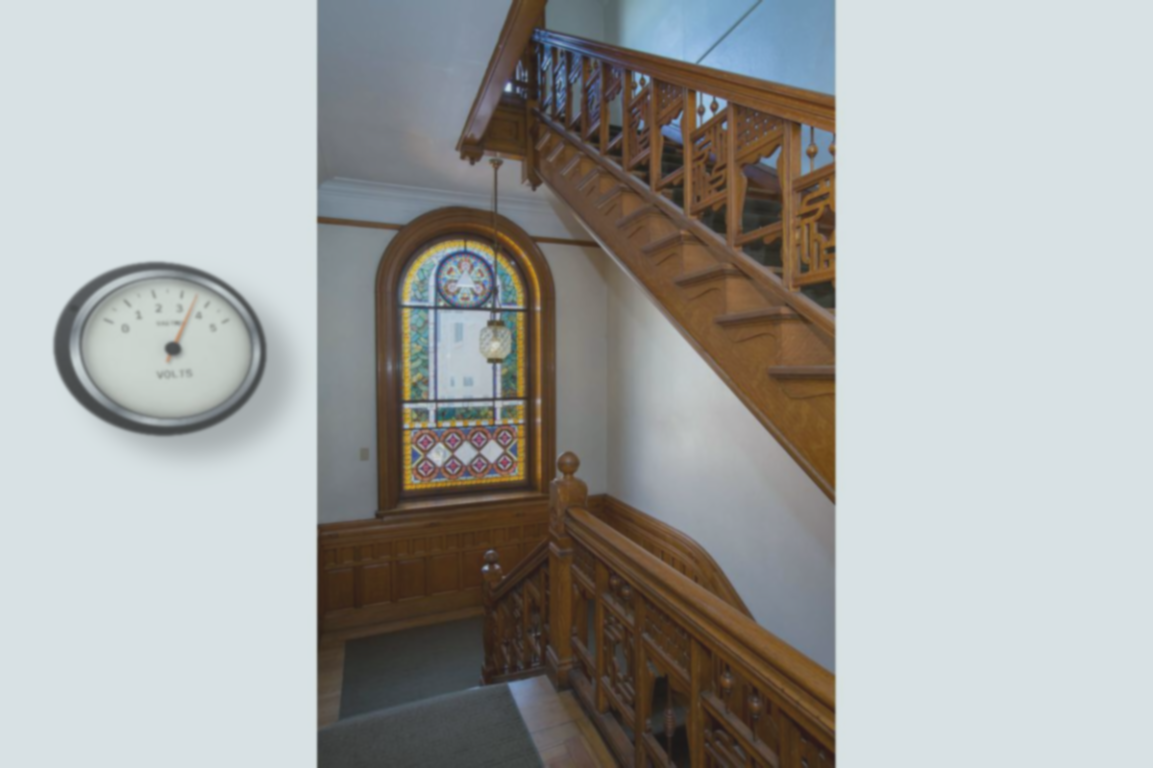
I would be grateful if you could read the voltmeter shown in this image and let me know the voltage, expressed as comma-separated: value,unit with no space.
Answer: 3.5,V
